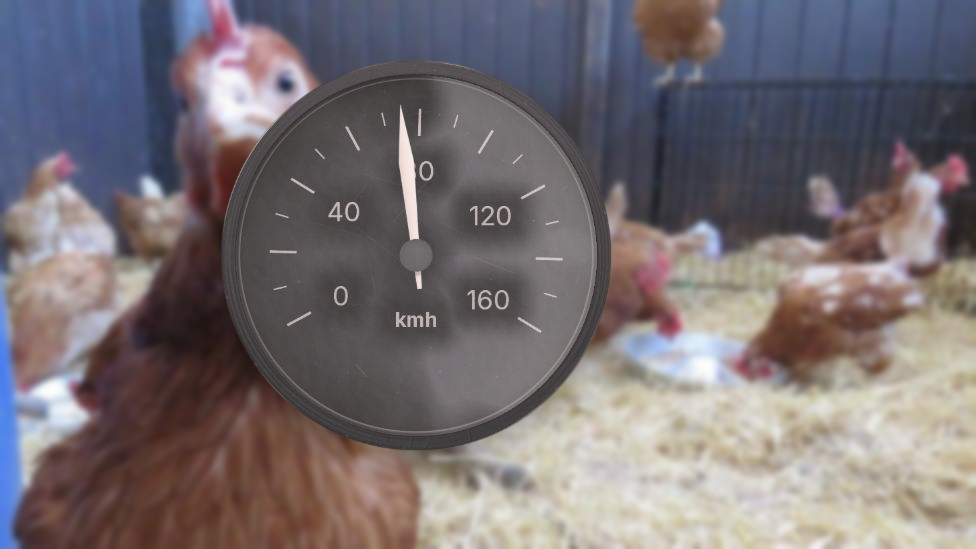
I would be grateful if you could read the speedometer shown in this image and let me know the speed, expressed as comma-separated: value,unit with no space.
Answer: 75,km/h
